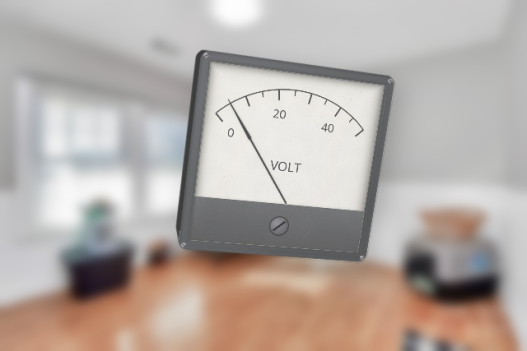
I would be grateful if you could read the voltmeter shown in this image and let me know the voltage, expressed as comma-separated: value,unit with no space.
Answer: 5,V
